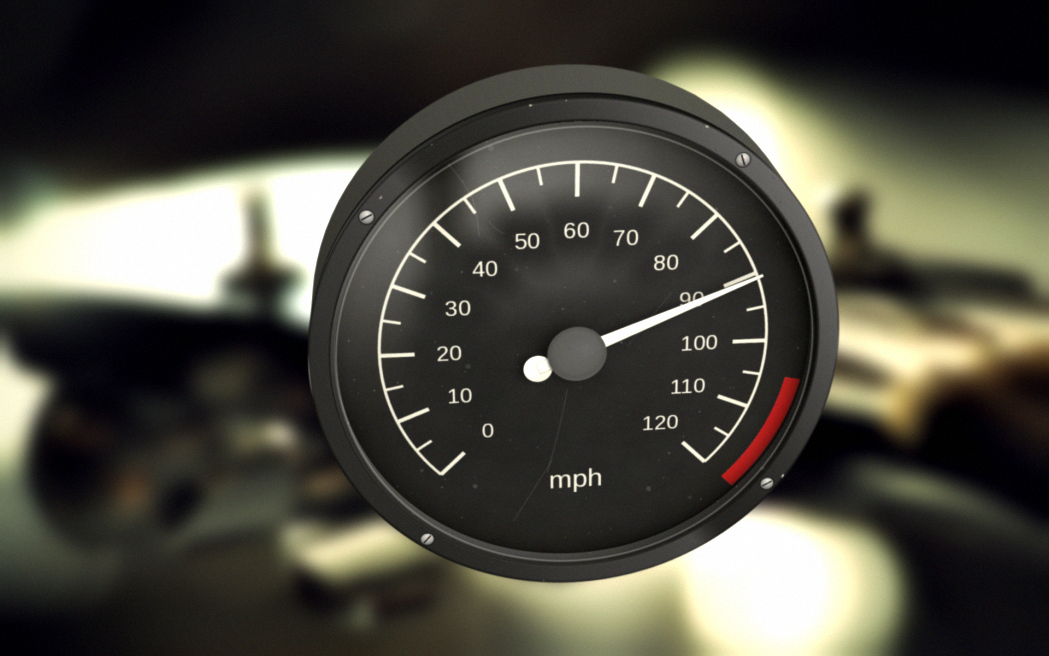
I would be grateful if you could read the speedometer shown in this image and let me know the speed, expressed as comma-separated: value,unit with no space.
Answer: 90,mph
